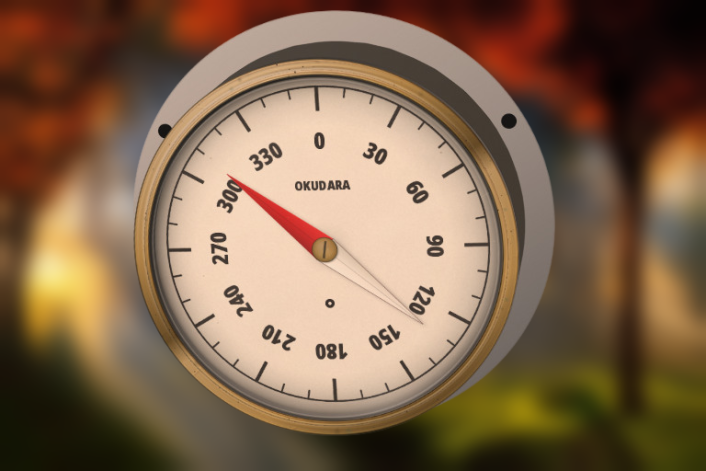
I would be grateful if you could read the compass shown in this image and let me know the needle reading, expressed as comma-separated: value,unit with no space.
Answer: 310,°
